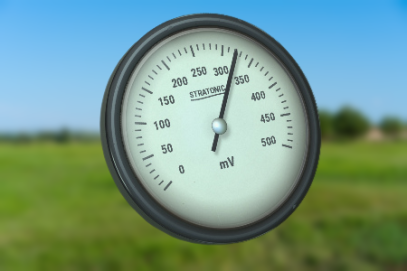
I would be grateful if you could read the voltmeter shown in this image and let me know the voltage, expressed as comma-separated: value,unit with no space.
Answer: 320,mV
